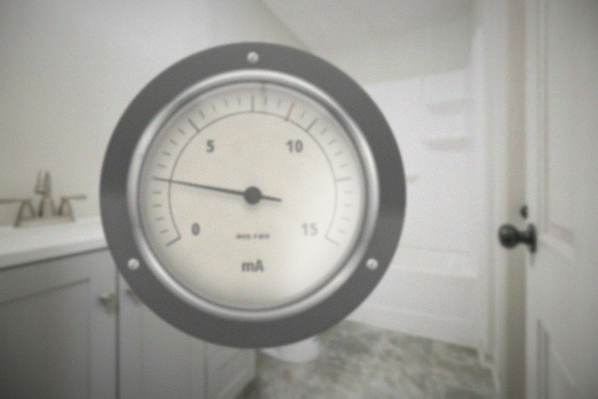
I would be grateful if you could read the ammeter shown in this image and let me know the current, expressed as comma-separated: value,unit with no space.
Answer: 2.5,mA
